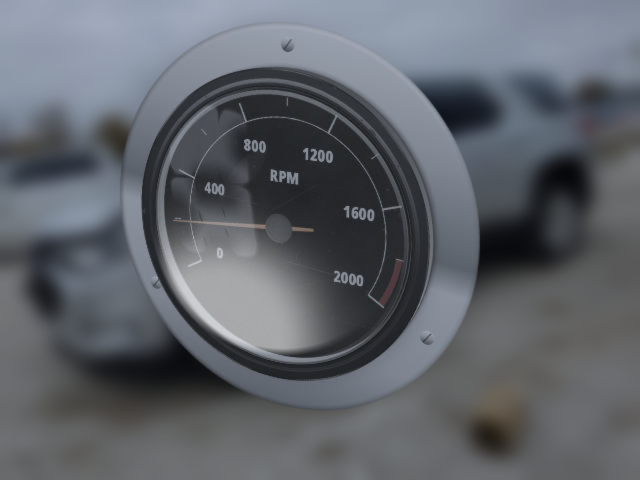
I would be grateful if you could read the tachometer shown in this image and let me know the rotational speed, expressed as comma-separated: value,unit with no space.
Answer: 200,rpm
